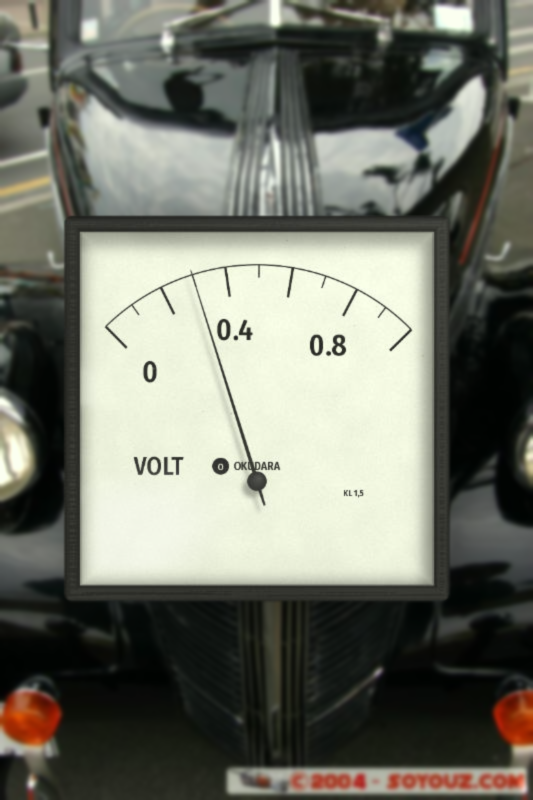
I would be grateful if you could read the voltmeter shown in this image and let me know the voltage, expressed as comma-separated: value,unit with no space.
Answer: 0.3,V
